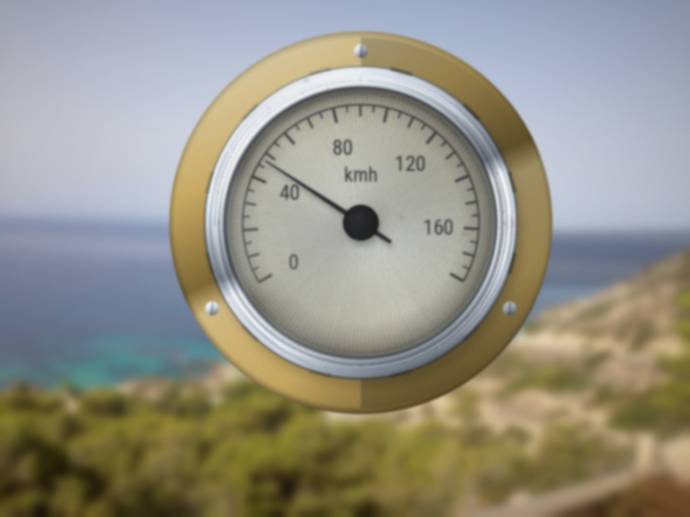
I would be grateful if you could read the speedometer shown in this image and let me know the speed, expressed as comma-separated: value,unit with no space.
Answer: 47.5,km/h
